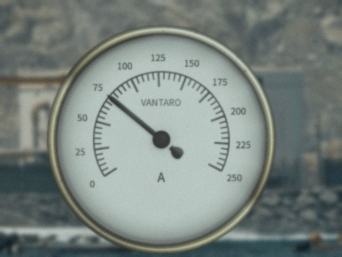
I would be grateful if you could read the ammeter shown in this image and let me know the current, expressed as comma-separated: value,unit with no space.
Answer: 75,A
